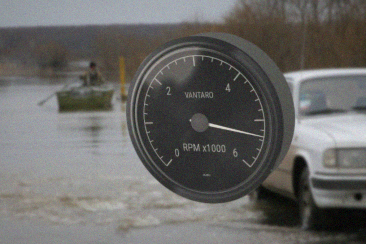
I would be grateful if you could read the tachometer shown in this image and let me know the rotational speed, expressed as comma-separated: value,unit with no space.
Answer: 5300,rpm
